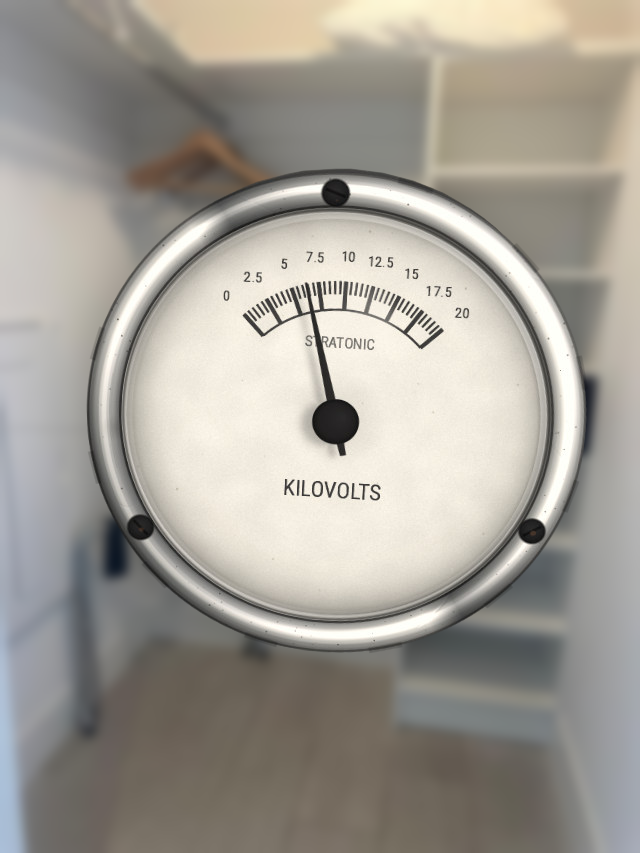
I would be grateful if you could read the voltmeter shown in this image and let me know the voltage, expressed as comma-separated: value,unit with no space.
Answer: 6.5,kV
